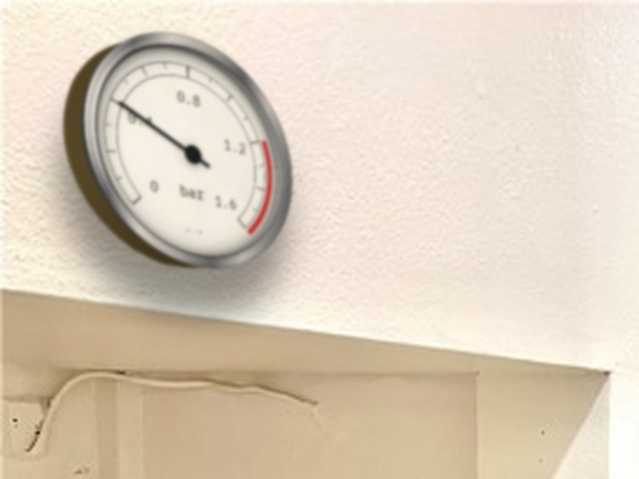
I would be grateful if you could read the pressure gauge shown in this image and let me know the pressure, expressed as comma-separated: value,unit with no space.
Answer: 0.4,bar
